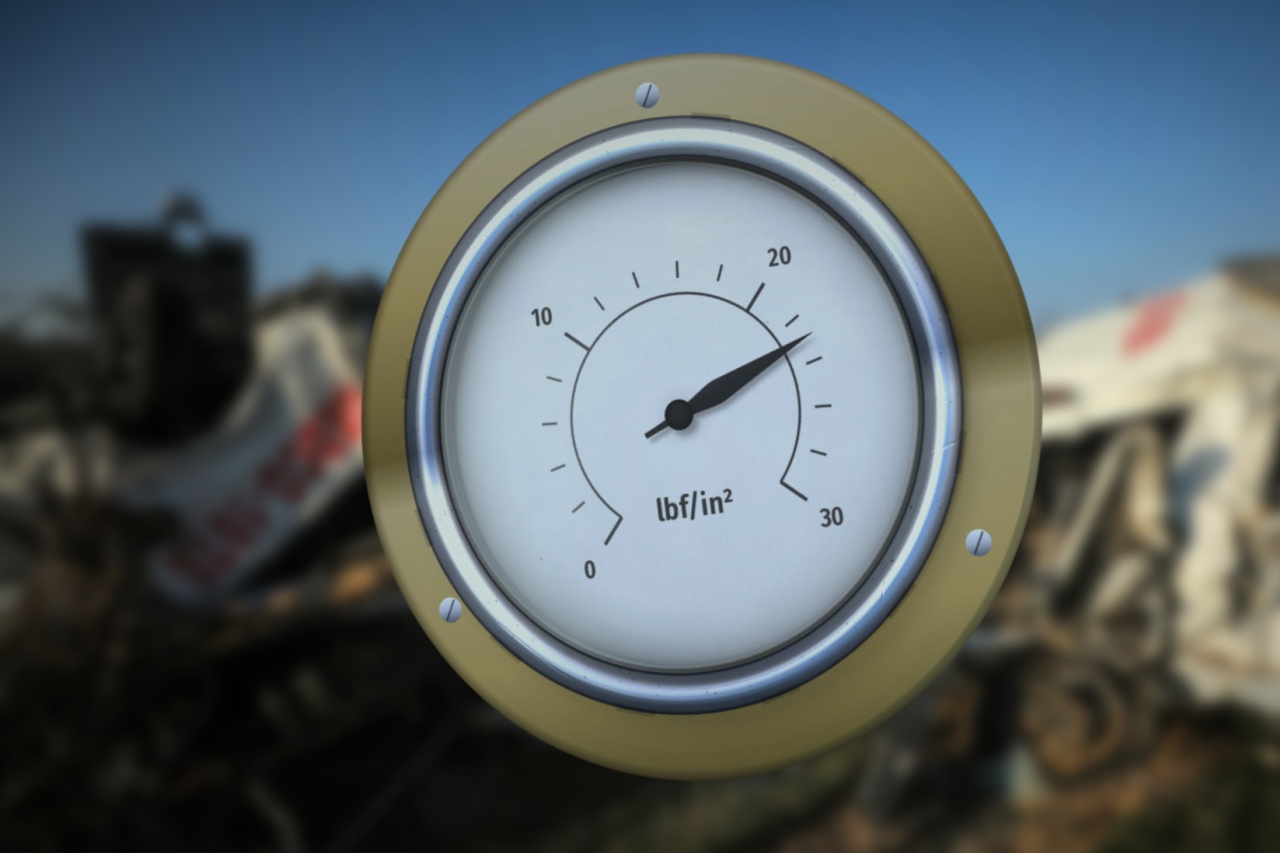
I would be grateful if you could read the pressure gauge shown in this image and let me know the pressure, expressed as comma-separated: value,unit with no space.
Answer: 23,psi
